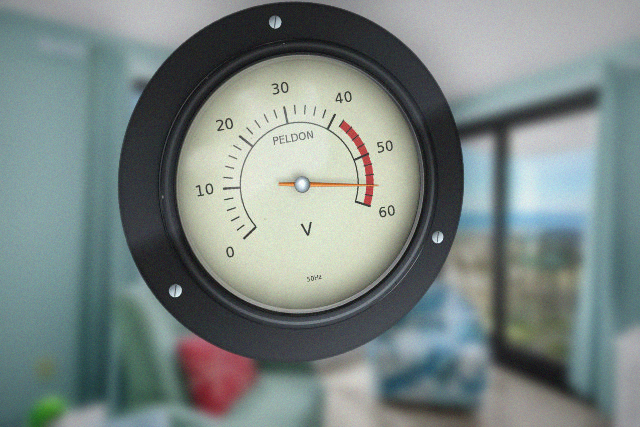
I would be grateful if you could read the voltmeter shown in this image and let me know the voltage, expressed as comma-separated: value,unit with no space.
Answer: 56,V
